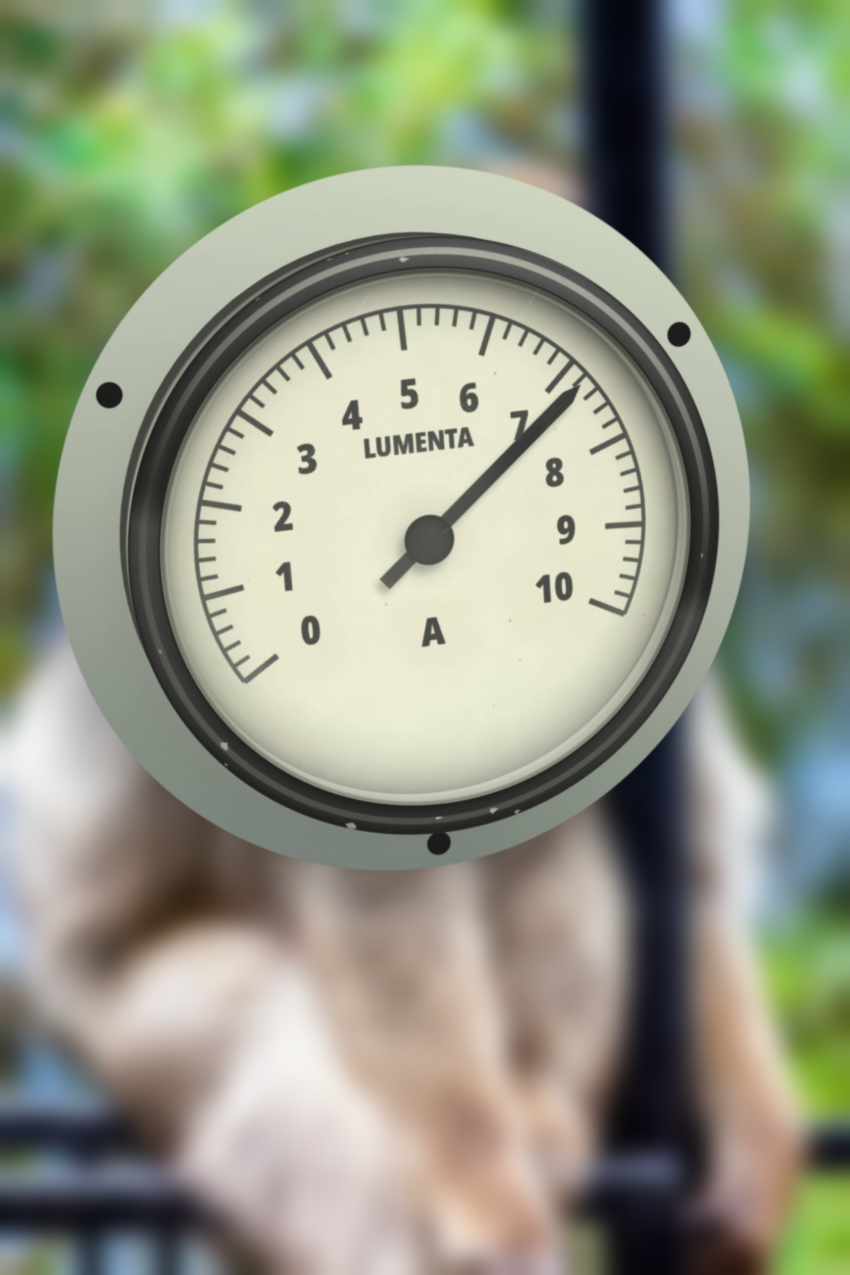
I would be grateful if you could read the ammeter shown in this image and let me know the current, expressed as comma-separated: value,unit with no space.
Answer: 7.2,A
